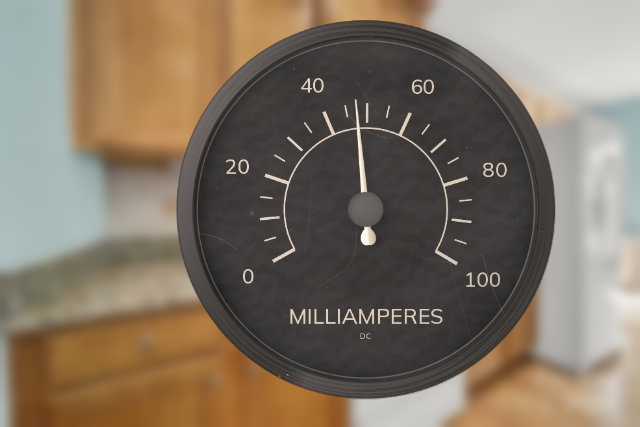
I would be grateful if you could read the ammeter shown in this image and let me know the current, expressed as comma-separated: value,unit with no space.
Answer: 47.5,mA
